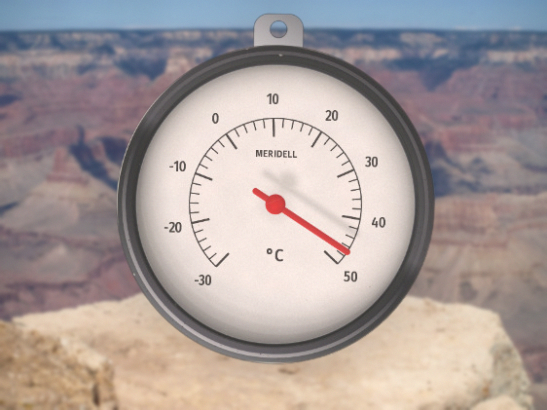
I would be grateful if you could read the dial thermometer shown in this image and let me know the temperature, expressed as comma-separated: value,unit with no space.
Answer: 47,°C
